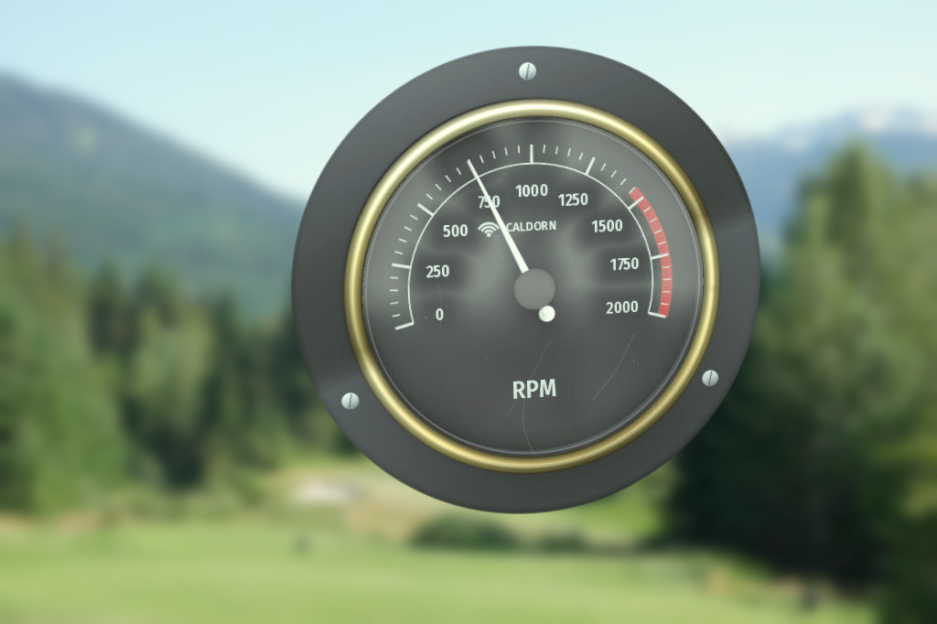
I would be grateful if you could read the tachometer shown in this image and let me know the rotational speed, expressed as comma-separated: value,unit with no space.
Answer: 750,rpm
